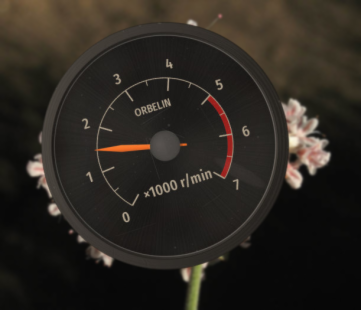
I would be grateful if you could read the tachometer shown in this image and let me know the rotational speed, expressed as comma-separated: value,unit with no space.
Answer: 1500,rpm
